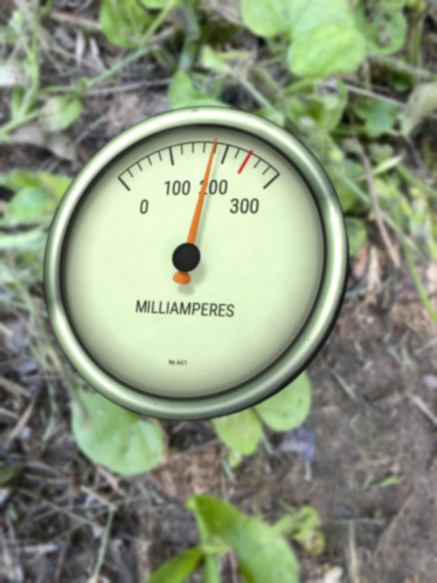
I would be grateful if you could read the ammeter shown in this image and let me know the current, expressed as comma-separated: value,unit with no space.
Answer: 180,mA
